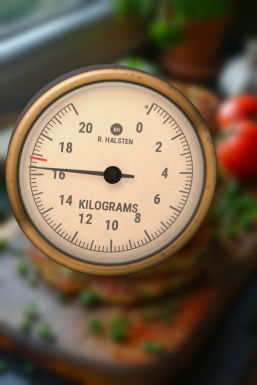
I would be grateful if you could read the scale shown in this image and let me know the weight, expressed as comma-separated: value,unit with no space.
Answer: 16.4,kg
